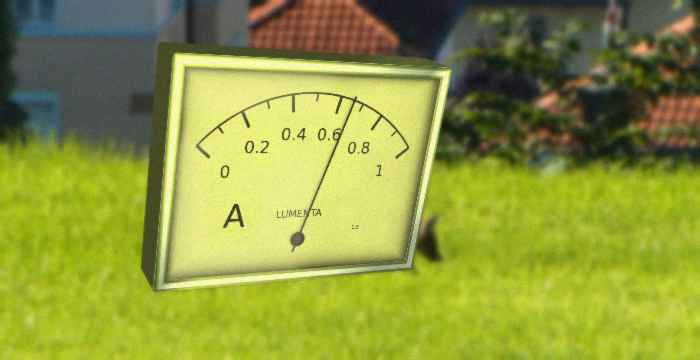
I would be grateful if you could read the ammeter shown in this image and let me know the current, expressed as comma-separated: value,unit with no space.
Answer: 0.65,A
